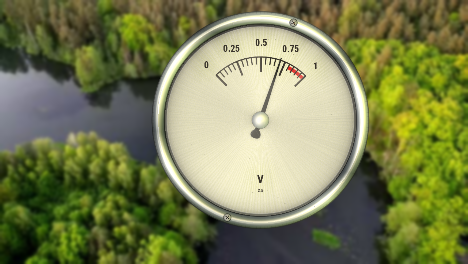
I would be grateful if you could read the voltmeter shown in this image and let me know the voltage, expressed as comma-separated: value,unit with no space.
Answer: 0.7,V
